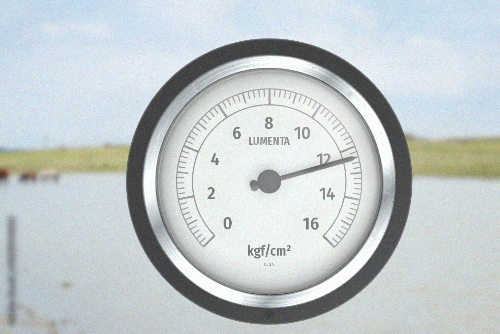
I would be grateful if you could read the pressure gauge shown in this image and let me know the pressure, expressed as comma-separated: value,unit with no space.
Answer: 12.4,kg/cm²
